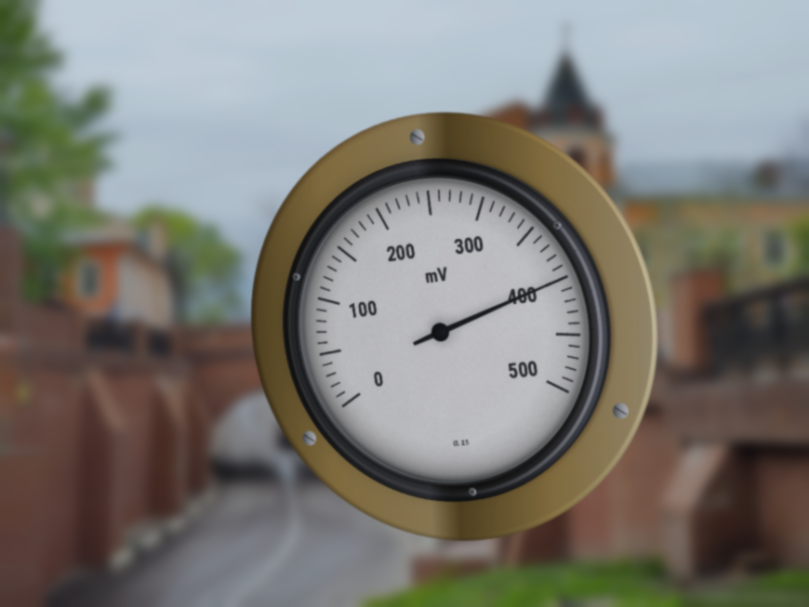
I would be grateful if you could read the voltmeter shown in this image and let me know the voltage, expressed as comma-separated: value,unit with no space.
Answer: 400,mV
